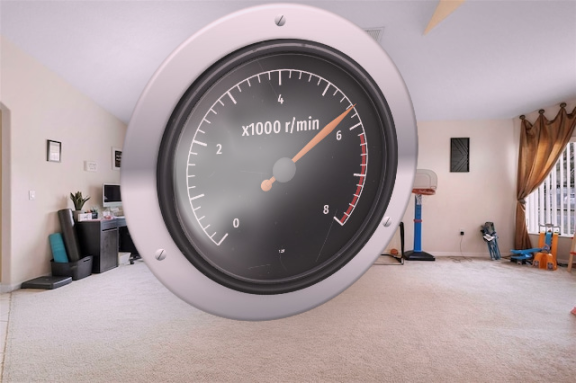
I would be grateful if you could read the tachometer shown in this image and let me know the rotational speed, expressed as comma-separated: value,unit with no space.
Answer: 5600,rpm
